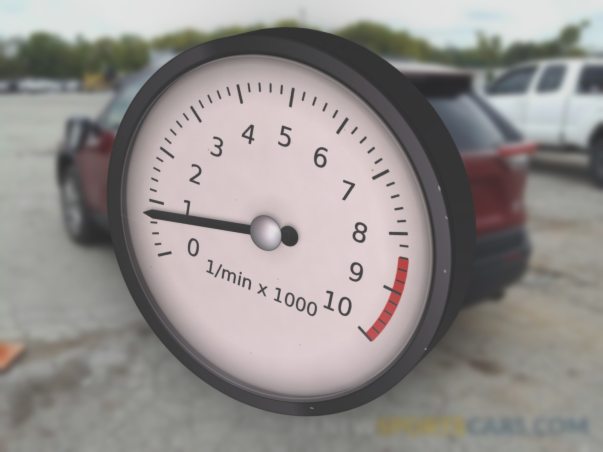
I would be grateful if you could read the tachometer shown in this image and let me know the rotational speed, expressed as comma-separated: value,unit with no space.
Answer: 800,rpm
